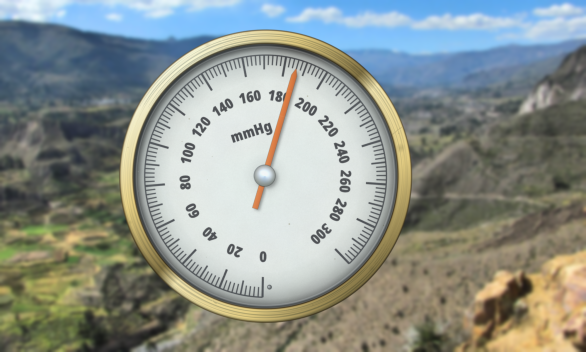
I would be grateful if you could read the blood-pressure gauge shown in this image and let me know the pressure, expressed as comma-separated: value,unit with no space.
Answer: 186,mmHg
